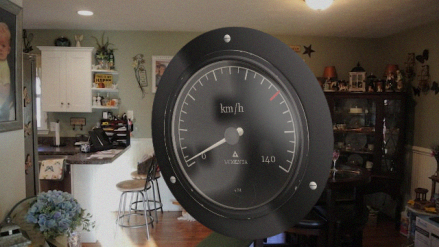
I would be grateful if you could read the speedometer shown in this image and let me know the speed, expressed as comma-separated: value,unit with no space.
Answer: 2.5,km/h
